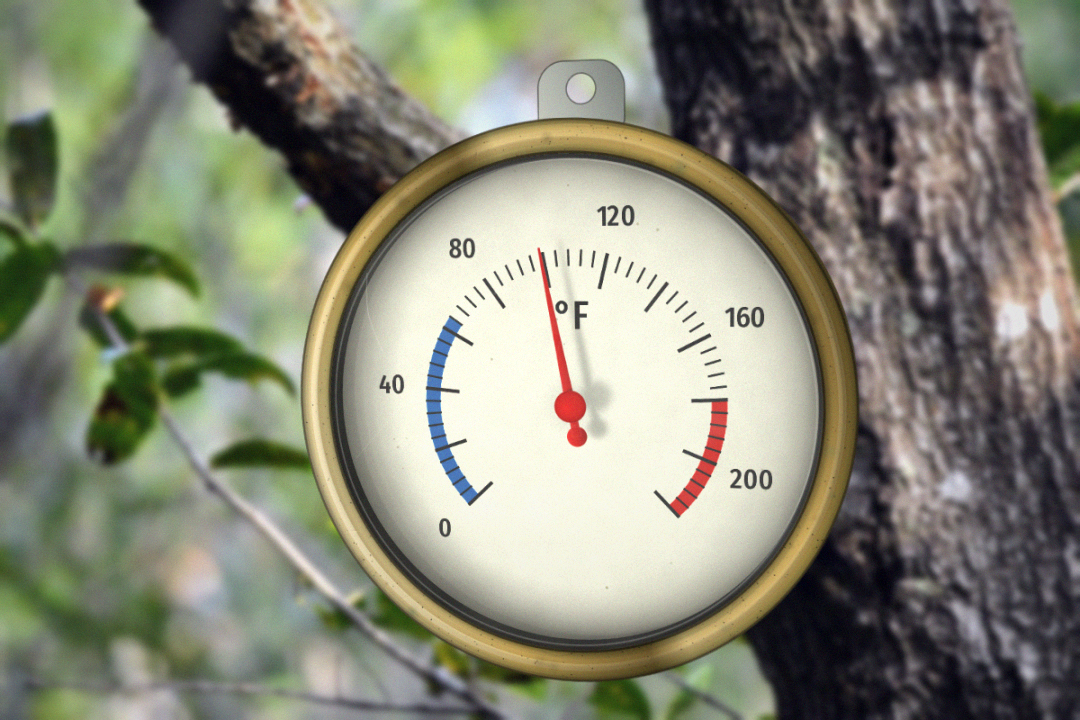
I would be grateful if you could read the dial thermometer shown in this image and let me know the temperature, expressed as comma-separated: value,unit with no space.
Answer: 100,°F
